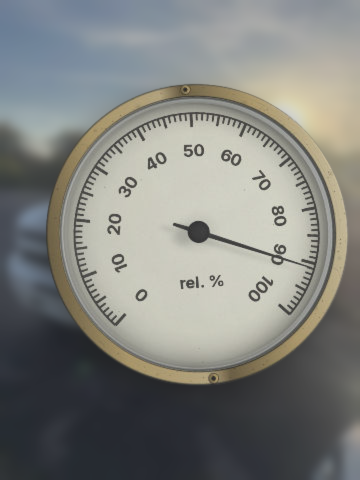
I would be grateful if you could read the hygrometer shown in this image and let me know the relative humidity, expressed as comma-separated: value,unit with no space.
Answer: 91,%
